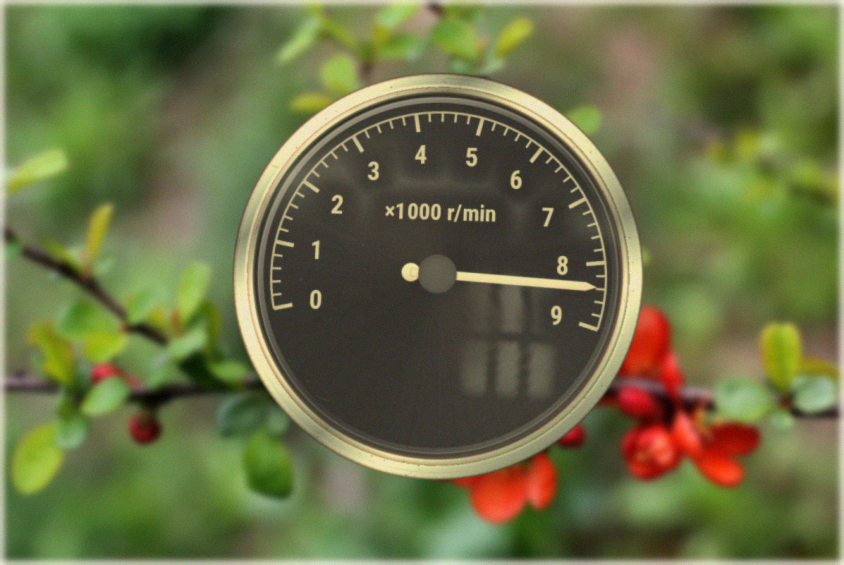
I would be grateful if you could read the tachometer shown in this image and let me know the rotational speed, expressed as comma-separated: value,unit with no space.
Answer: 8400,rpm
